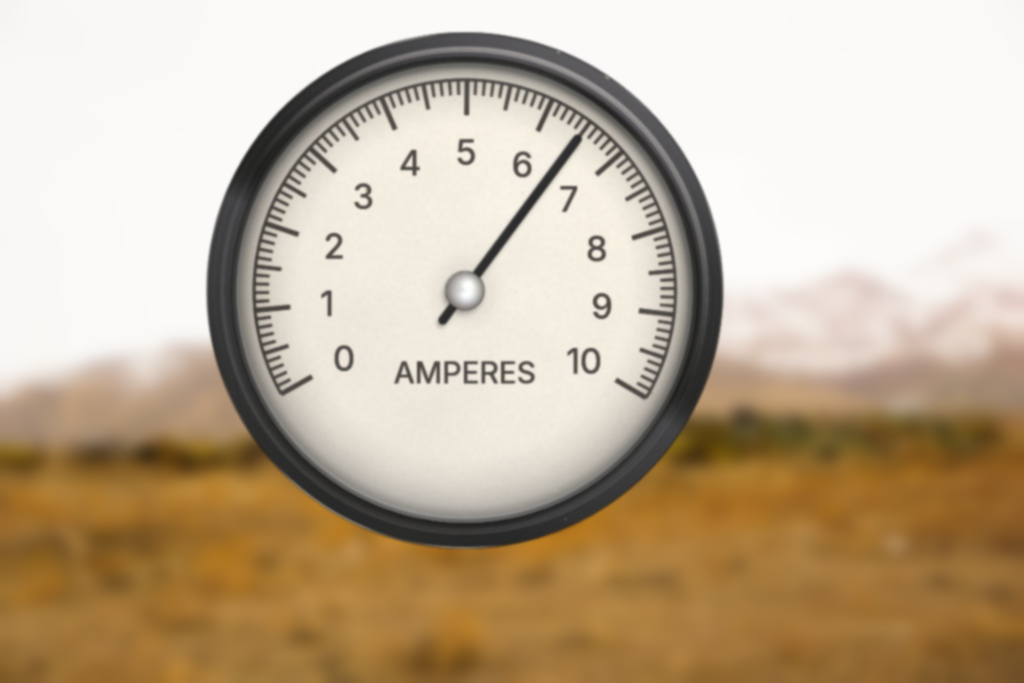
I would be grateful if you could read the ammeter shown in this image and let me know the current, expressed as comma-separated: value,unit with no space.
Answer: 6.5,A
